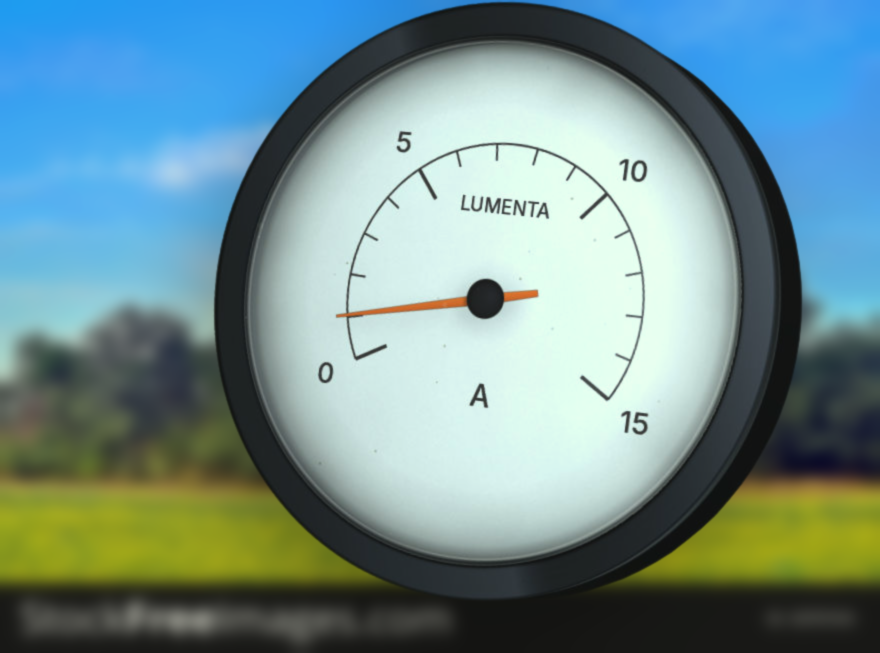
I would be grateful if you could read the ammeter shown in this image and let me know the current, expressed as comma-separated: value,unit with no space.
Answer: 1,A
